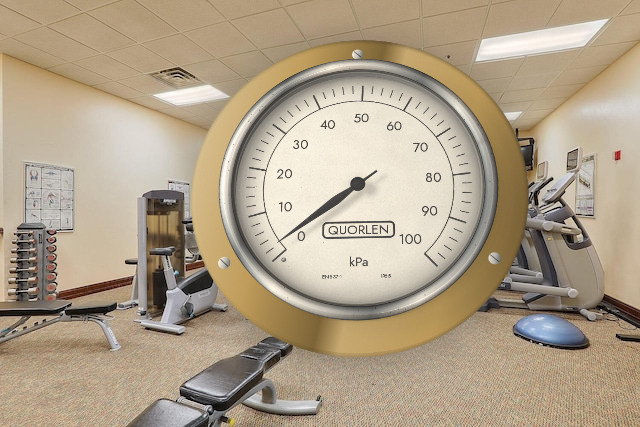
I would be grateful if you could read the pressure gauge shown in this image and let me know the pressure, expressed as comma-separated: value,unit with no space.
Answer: 2,kPa
